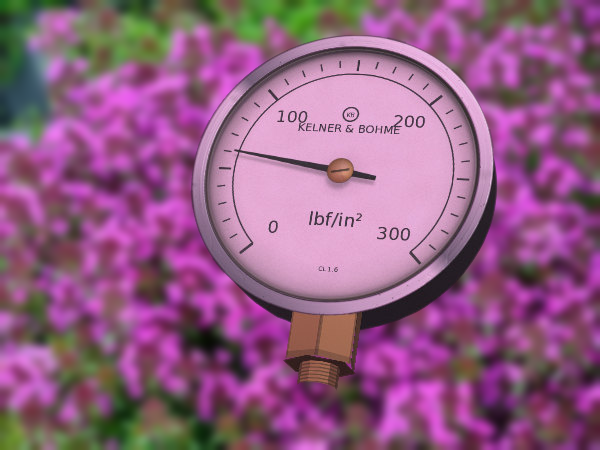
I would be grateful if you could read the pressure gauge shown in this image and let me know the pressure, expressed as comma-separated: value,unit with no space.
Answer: 60,psi
